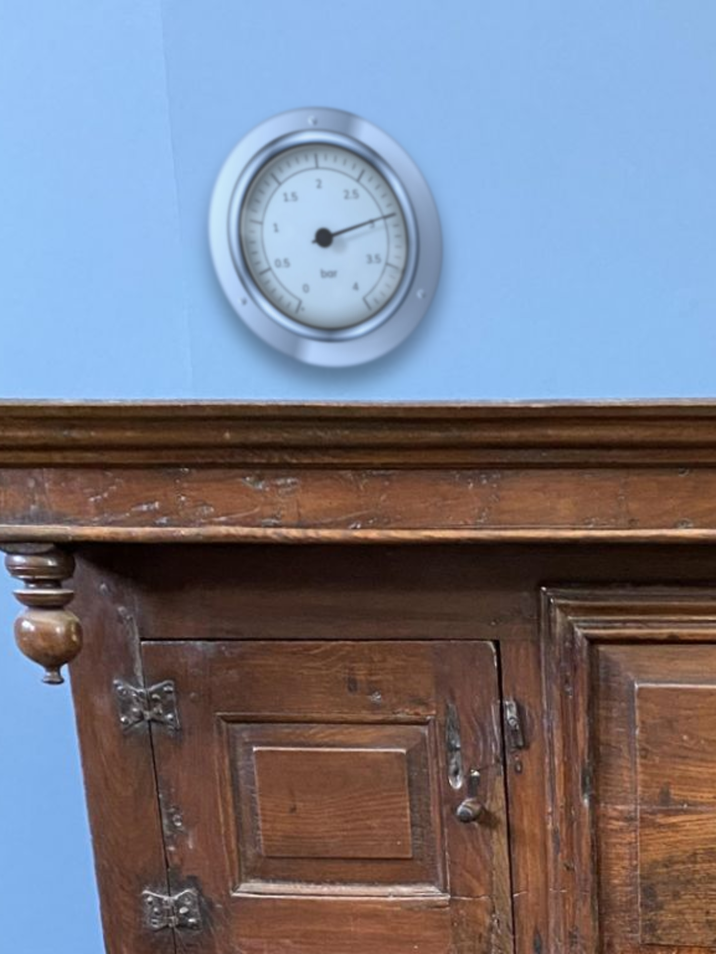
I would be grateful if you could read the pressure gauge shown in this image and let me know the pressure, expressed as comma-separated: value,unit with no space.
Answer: 3,bar
